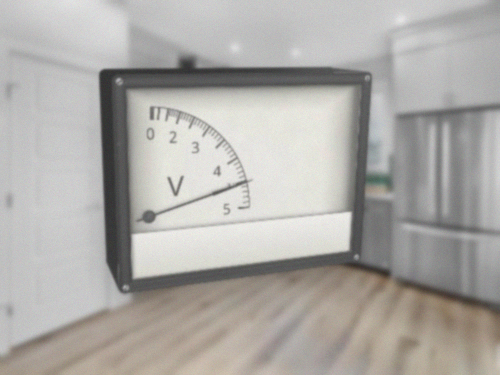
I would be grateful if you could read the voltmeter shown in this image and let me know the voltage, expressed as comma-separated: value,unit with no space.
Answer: 4.5,V
